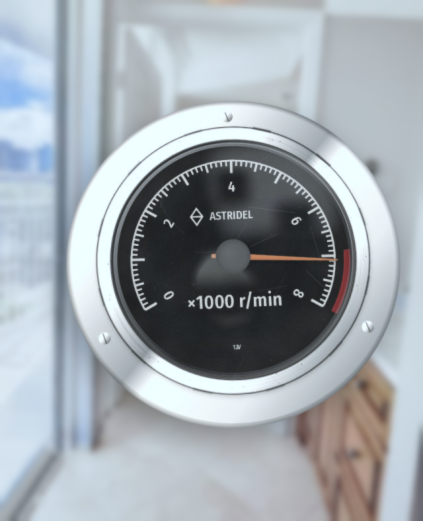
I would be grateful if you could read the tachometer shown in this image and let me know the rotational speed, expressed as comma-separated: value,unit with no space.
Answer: 7100,rpm
